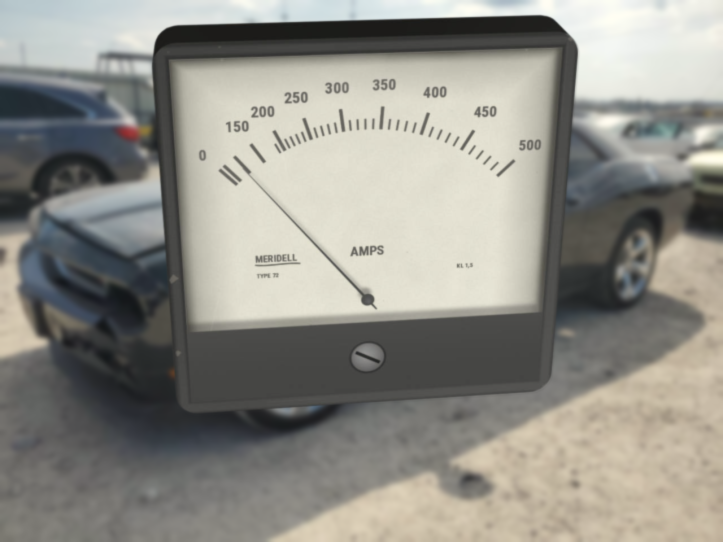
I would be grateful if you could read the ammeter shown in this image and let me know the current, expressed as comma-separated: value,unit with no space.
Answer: 100,A
